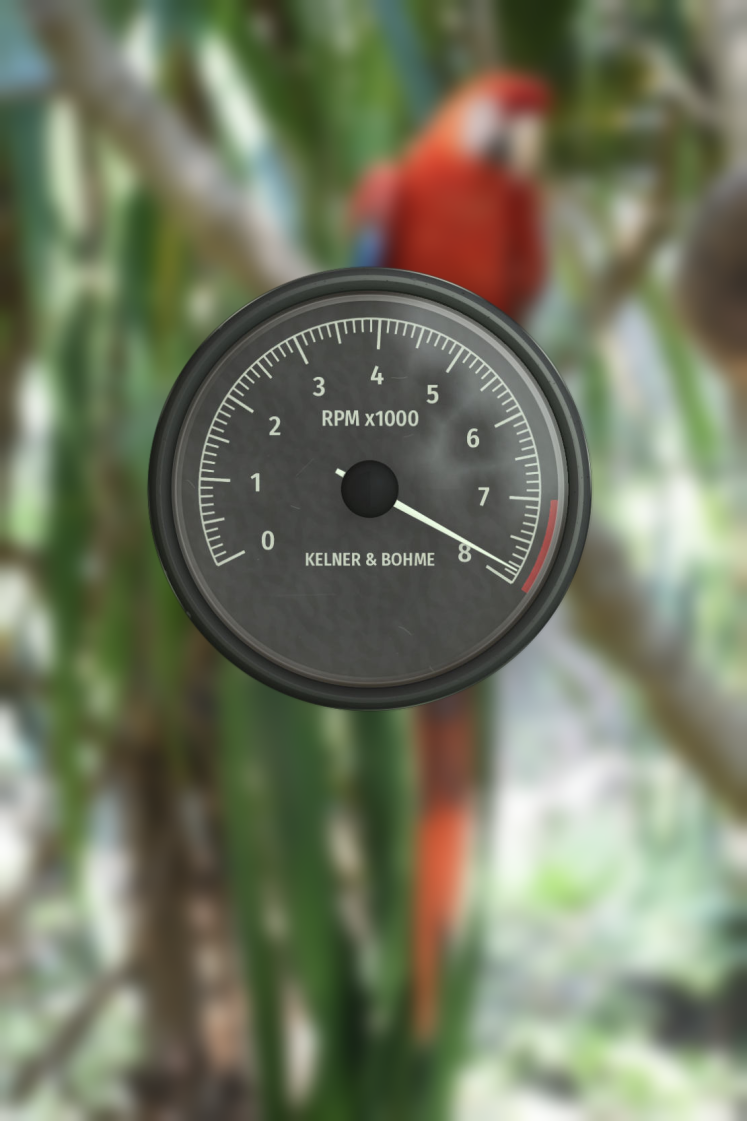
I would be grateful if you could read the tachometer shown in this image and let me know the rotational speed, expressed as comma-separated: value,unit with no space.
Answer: 7850,rpm
